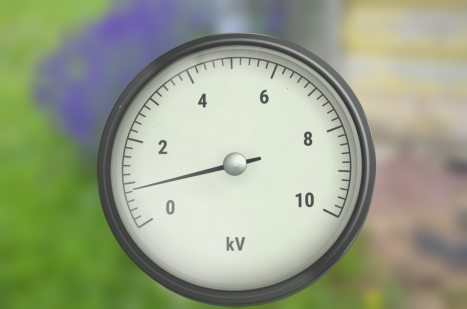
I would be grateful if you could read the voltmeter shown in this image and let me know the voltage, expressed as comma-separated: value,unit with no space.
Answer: 0.8,kV
